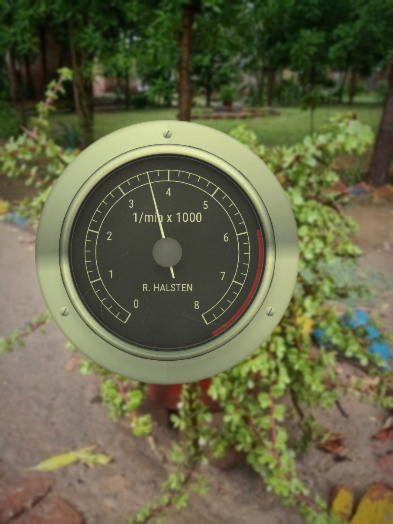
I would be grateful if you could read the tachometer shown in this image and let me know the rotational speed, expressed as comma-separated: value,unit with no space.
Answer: 3600,rpm
